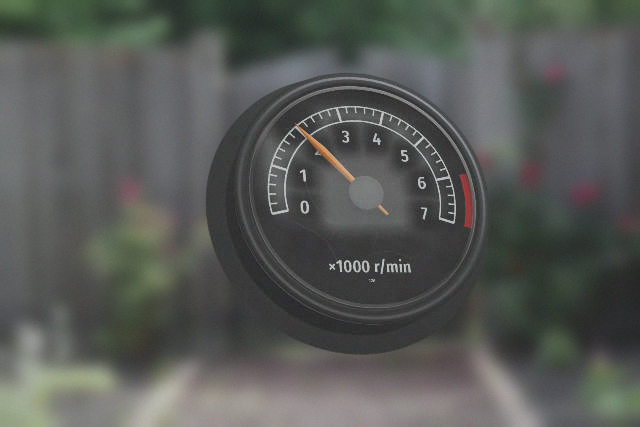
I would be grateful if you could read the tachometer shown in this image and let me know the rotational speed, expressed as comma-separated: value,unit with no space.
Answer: 2000,rpm
